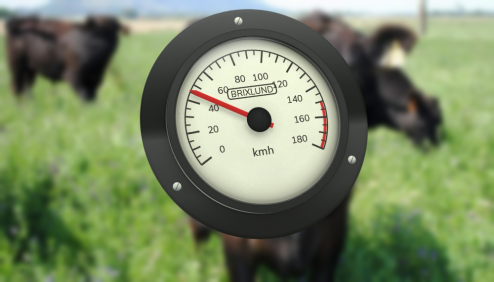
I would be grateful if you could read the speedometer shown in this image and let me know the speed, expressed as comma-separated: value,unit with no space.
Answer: 45,km/h
